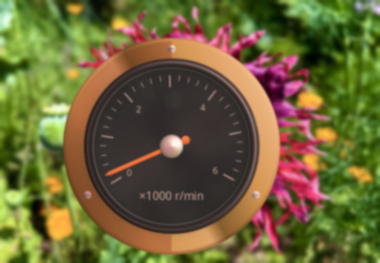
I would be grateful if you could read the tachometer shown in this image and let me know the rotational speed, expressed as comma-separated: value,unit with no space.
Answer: 200,rpm
